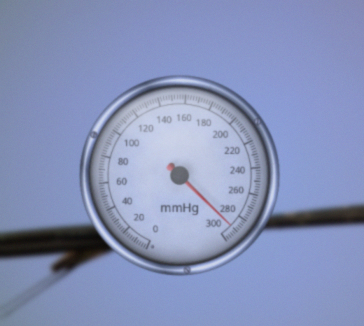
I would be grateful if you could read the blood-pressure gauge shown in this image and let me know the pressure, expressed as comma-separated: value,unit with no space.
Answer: 290,mmHg
